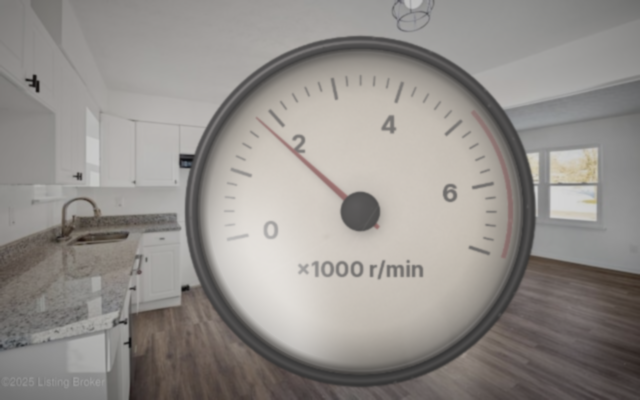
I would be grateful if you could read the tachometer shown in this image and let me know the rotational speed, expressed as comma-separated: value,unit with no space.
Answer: 1800,rpm
